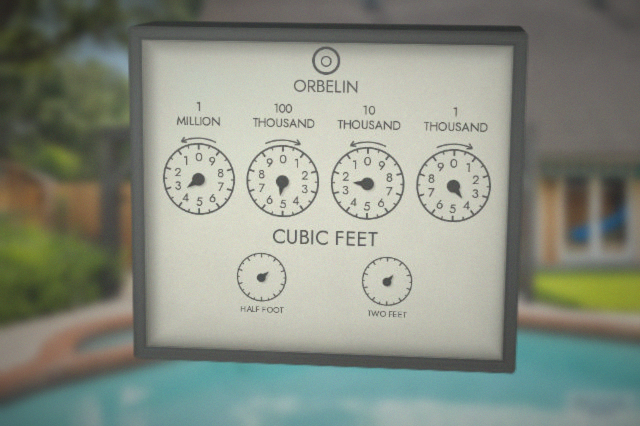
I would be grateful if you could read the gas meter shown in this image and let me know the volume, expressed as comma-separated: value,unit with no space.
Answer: 352400,ft³
